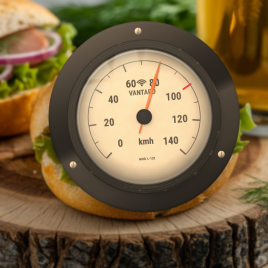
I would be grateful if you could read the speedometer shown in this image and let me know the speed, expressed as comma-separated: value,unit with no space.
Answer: 80,km/h
